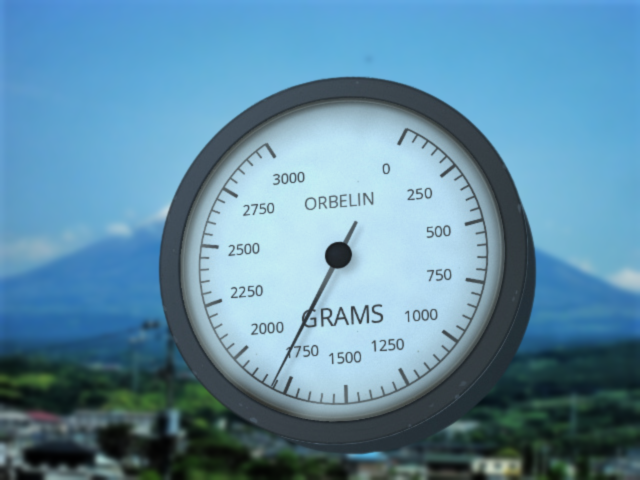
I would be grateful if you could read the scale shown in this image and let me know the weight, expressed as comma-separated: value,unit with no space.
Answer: 1800,g
